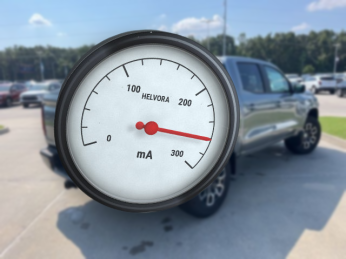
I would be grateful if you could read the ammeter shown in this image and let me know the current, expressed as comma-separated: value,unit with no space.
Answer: 260,mA
